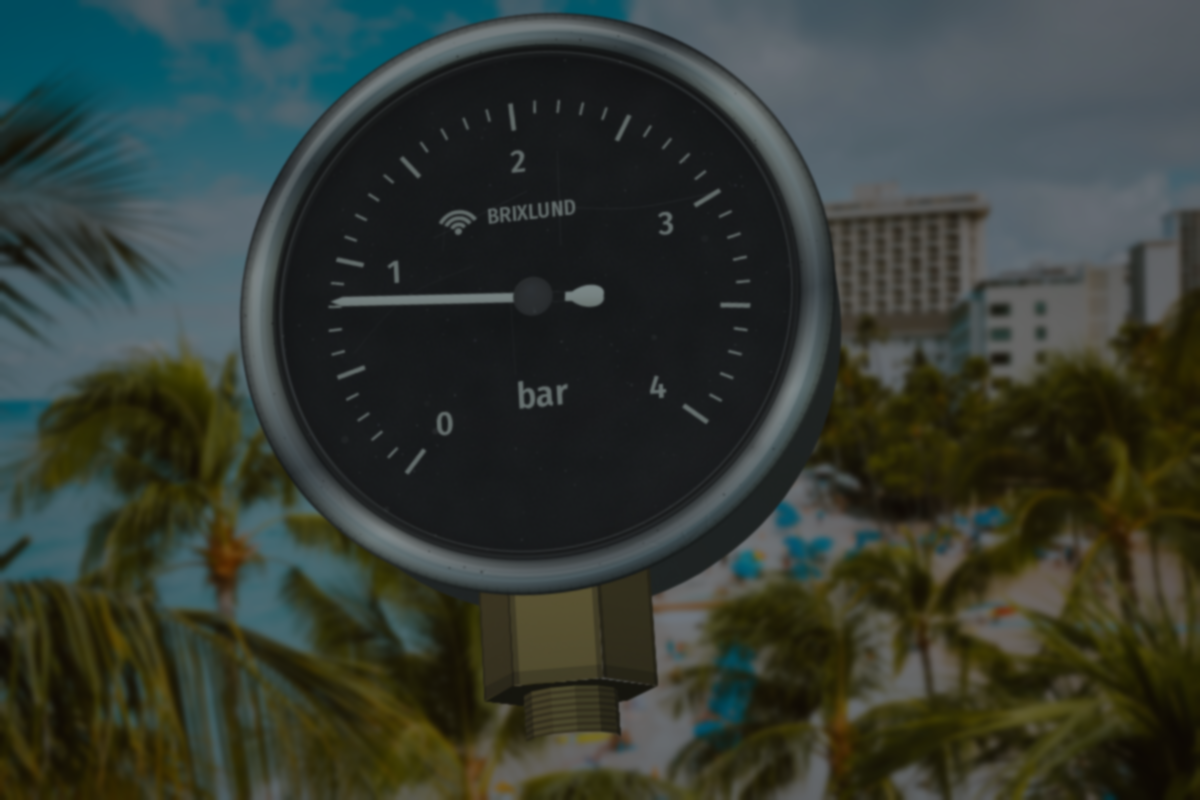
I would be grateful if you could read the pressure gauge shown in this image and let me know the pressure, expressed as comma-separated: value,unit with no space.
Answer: 0.8,bar
